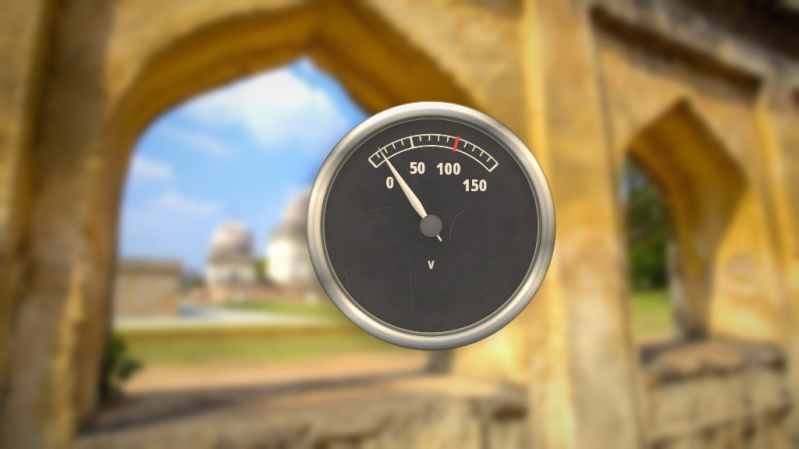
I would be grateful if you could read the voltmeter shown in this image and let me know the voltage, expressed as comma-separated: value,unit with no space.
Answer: 15,V
